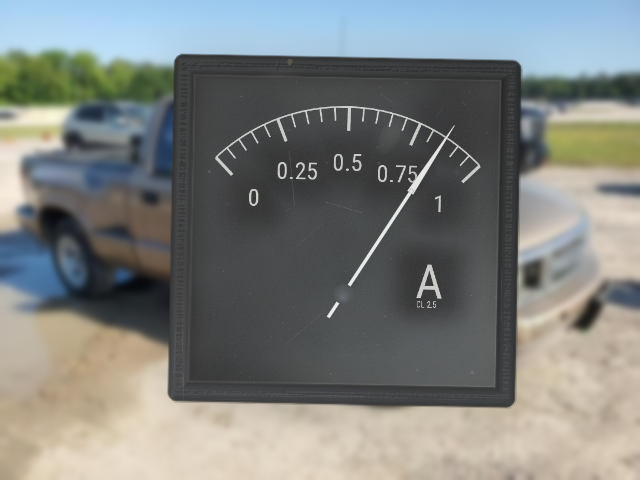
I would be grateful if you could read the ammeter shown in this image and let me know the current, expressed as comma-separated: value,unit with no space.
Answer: 0.85,A
